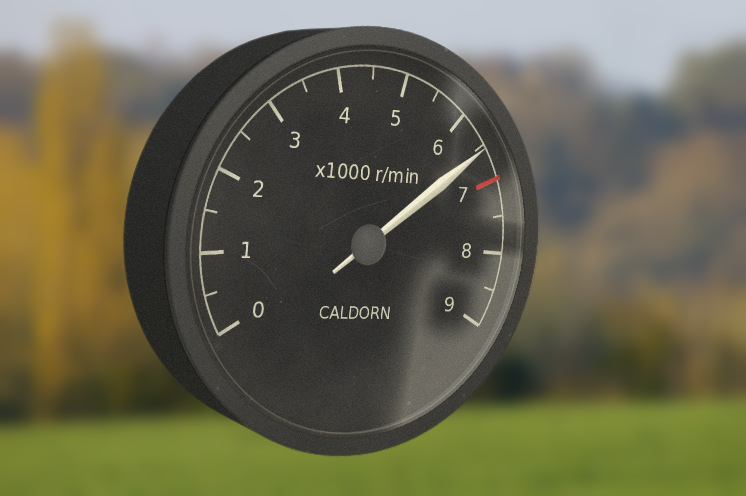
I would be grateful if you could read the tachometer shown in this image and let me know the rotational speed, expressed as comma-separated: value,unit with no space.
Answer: 6500,rpm
